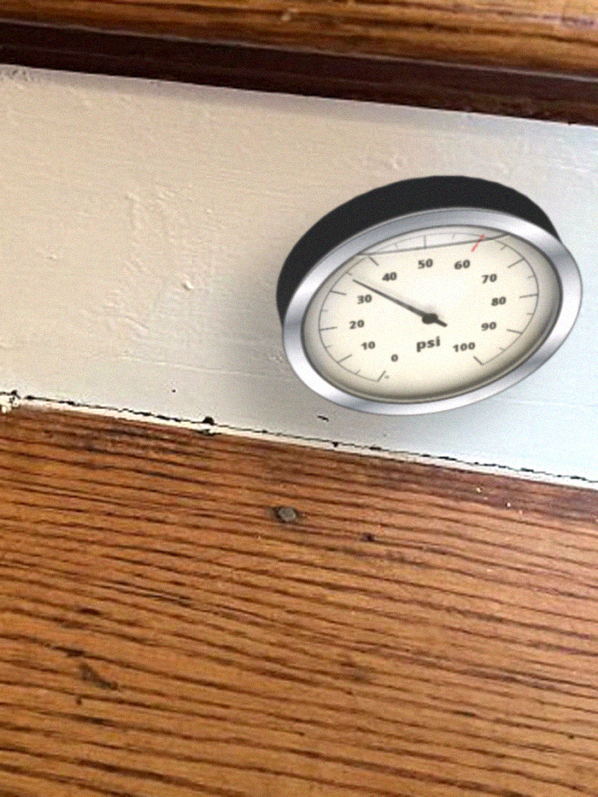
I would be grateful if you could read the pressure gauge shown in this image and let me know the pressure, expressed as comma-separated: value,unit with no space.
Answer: 35,psi
